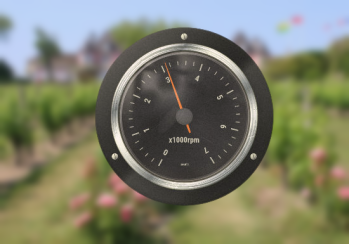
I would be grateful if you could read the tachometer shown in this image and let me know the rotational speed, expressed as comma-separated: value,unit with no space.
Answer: 3100,rpm
